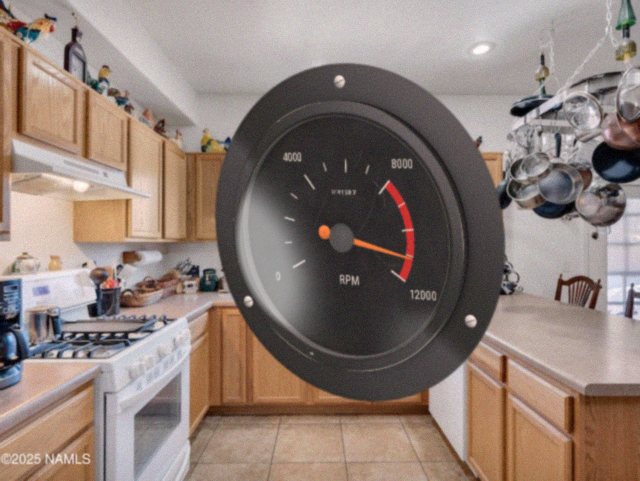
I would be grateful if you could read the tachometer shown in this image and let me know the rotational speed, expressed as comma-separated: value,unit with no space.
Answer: 11000,rpm
